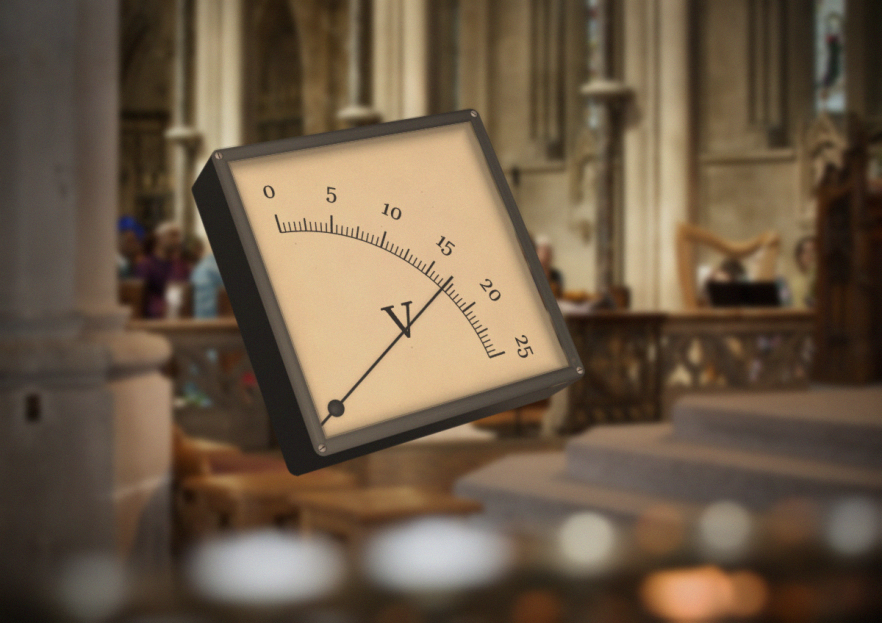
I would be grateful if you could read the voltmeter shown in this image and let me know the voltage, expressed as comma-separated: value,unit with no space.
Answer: 17,V
